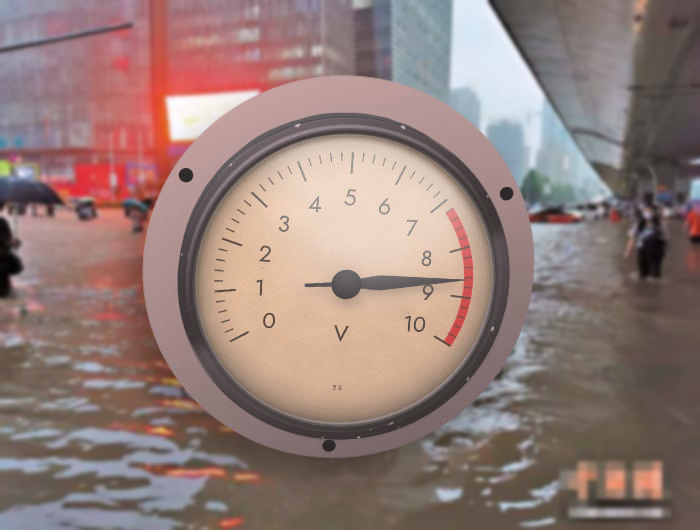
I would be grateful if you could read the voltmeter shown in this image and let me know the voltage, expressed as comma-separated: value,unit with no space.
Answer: 8.6,V
